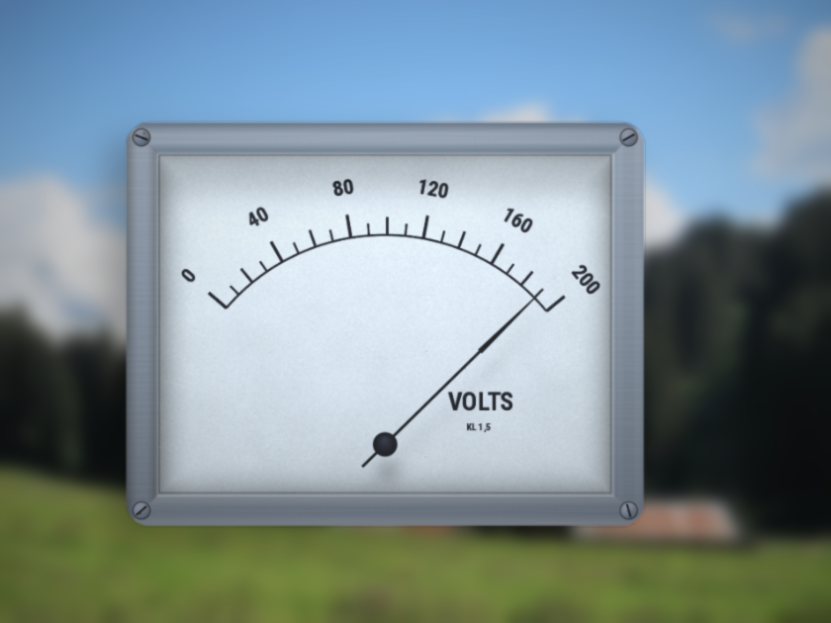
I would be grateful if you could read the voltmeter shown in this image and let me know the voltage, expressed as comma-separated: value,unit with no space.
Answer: 190,V
